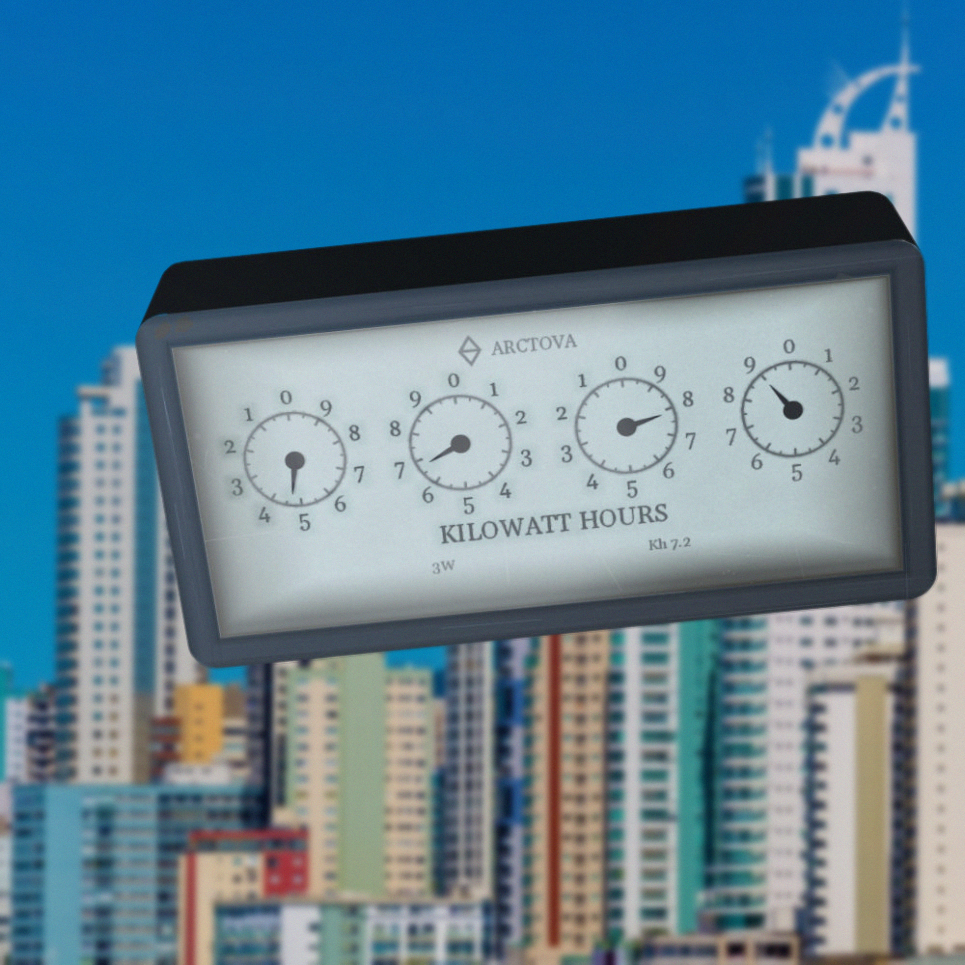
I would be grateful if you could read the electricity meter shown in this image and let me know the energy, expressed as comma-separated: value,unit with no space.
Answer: 4679,kWh
